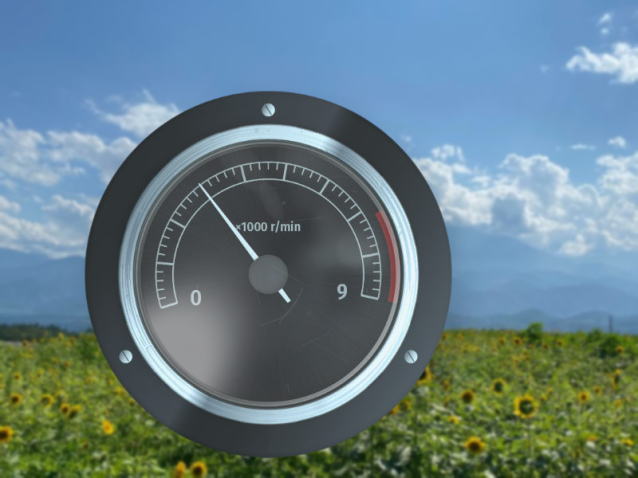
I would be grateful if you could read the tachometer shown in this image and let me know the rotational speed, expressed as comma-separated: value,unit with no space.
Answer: 3000,rpm
